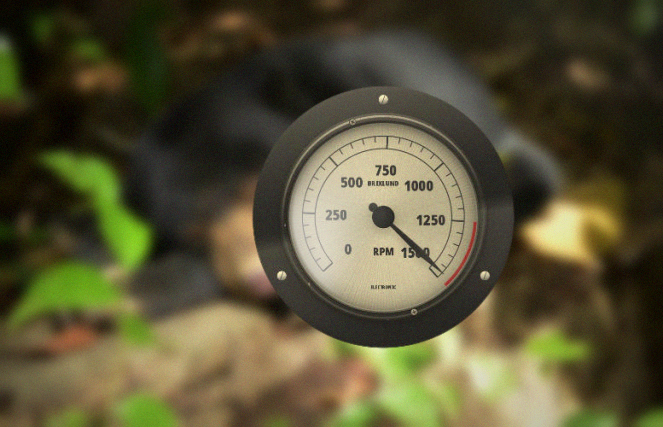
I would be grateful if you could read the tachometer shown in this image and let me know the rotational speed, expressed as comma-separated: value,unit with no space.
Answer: 1475,rpm
